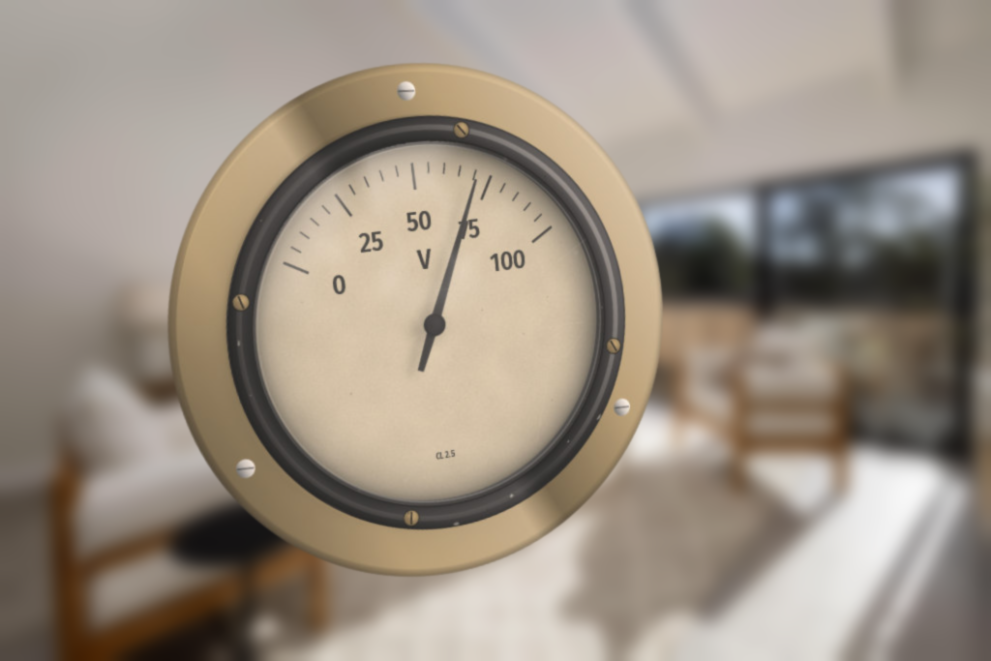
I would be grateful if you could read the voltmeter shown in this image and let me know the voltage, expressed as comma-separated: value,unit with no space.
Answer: 70,V
